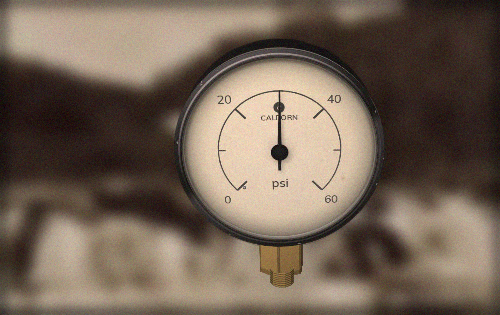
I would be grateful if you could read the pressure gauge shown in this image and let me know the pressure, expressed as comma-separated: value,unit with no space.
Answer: 30,psi
